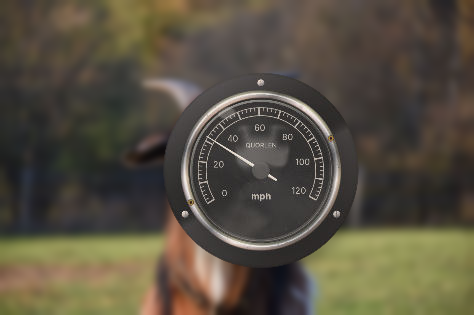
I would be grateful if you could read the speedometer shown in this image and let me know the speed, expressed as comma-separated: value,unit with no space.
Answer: 32,mph
